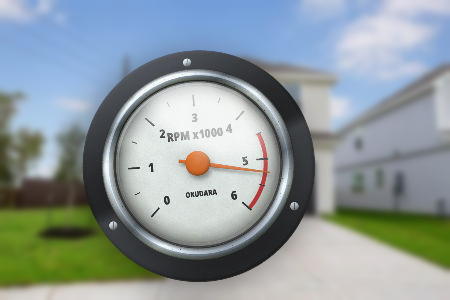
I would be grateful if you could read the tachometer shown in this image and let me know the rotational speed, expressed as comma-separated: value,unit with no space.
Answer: 5250,rpm
